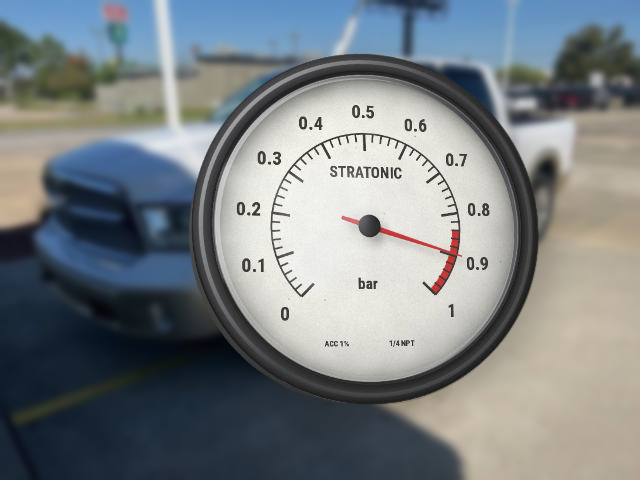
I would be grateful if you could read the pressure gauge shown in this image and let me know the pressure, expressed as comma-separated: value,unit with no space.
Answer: 0.9,bar
